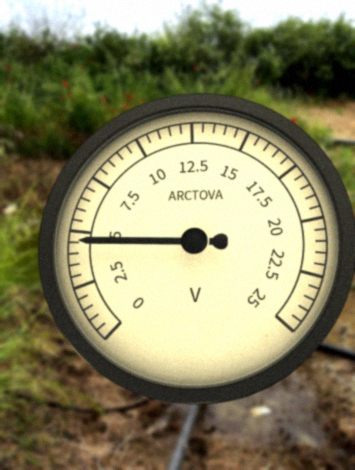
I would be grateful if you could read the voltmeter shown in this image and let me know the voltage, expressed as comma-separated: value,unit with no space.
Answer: 4.5,V
